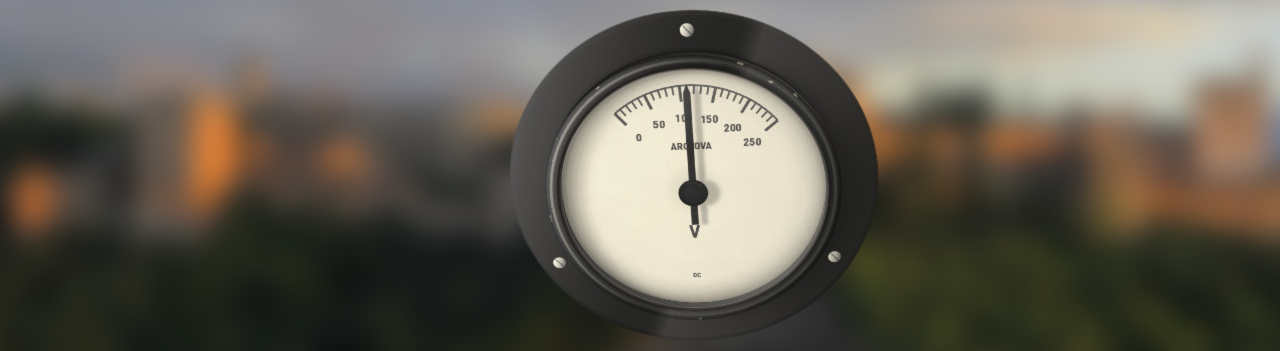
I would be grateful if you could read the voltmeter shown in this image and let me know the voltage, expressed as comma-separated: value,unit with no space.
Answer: 110,V
